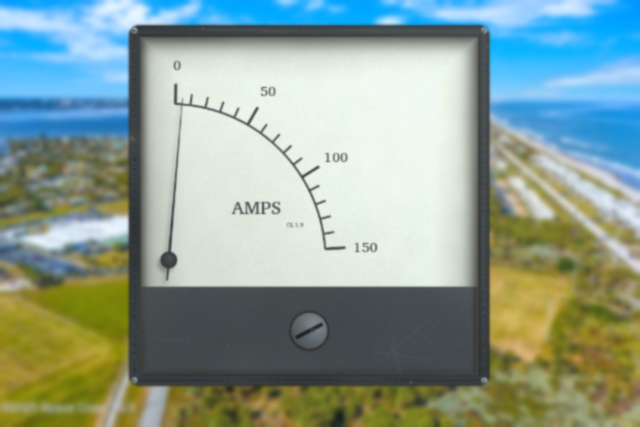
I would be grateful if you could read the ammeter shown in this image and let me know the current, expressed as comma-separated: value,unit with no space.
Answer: 5,A
